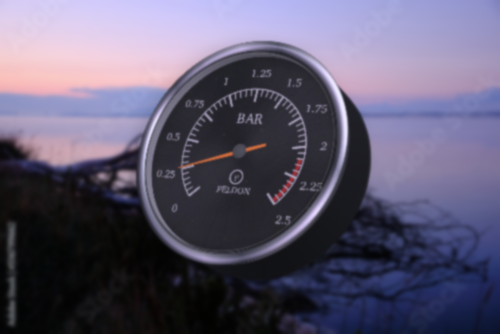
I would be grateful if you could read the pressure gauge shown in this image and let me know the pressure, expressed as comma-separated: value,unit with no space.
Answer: 0.25,bar
